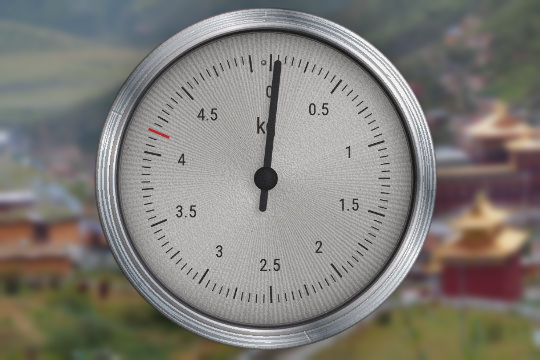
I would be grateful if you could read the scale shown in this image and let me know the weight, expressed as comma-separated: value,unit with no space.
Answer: 0.05,kg
